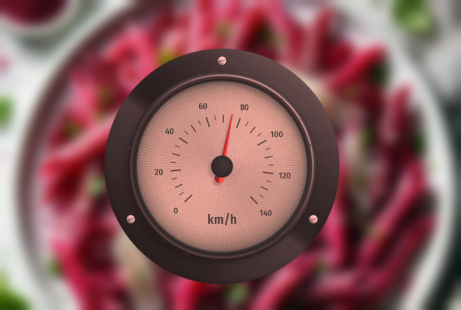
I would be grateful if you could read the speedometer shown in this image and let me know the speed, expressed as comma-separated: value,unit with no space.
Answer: 75,km/h
